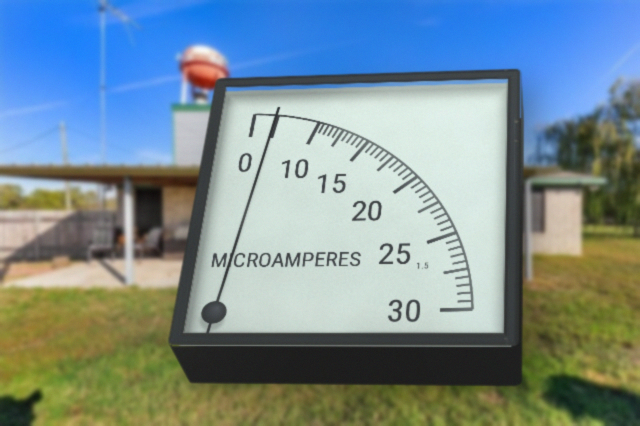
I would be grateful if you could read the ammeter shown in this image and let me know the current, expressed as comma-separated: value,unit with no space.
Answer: 5,µA
